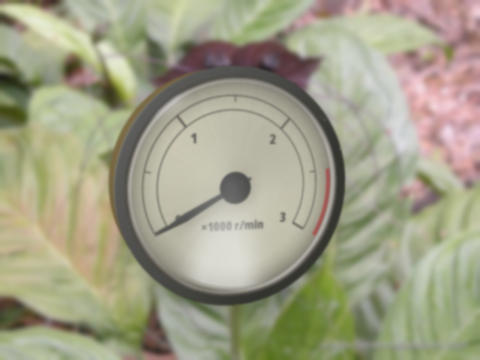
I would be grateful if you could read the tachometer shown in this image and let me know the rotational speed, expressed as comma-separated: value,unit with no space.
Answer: 0,rpm
